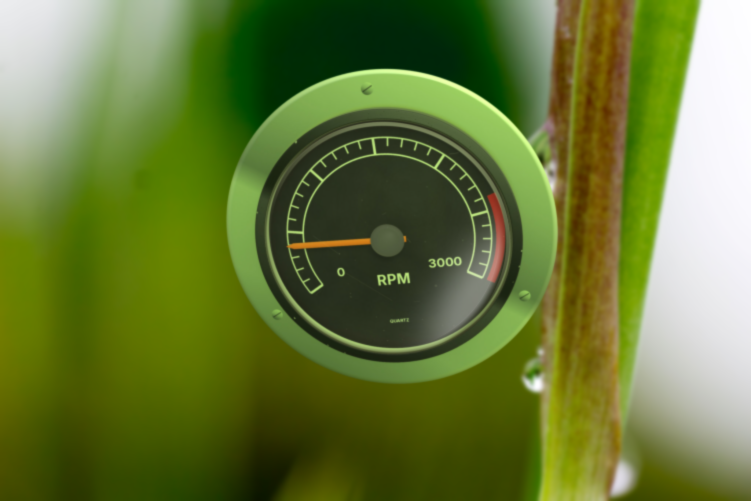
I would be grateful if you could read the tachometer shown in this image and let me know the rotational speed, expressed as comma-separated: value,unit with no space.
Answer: 400,rpm
